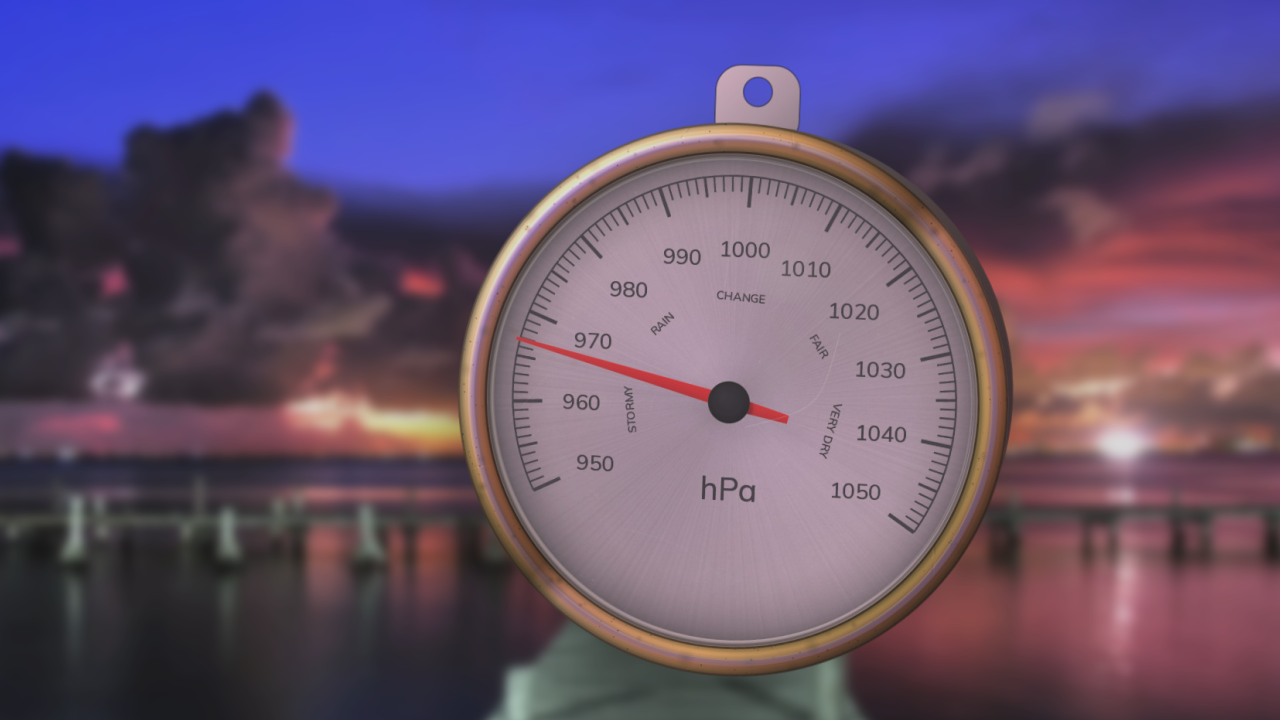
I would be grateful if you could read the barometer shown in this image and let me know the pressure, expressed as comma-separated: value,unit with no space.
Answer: 967,hPa
